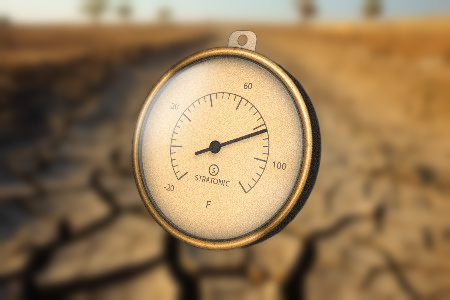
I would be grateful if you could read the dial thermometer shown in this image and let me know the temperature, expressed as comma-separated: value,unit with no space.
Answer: 84,°F
